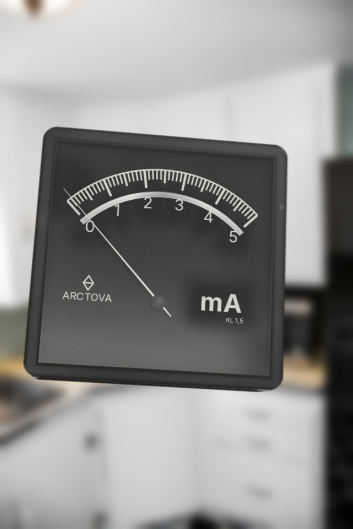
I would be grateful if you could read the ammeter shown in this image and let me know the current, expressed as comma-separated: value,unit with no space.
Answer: 0.1,mA
